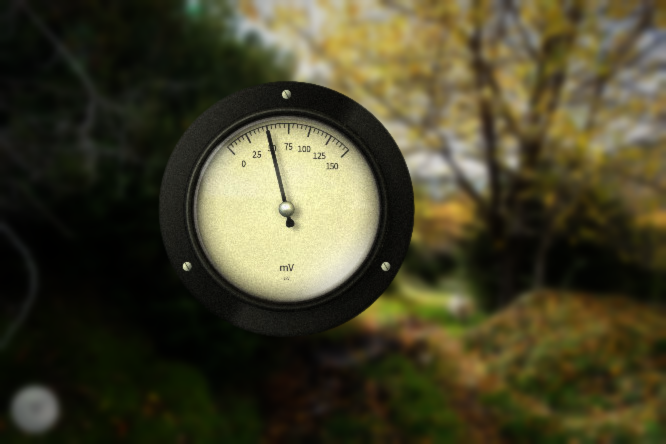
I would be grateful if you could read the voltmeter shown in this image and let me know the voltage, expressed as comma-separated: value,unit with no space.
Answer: 50,mV
